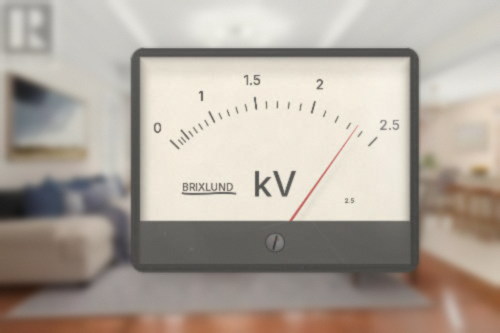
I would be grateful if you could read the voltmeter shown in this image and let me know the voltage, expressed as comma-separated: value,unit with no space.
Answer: 2.35,kV
